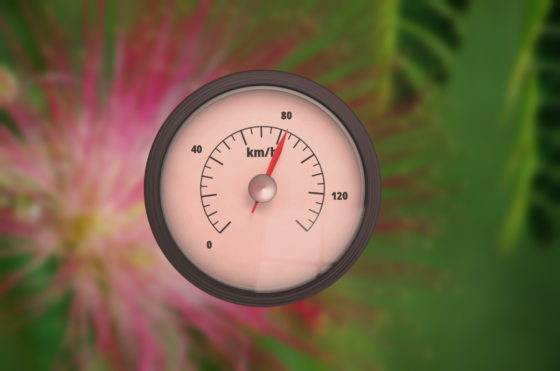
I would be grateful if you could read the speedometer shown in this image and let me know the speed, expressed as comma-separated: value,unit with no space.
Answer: 82.5,km/h
